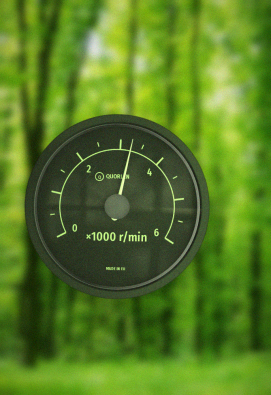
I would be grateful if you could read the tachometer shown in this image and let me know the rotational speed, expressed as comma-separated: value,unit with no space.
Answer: 3250,rpm
